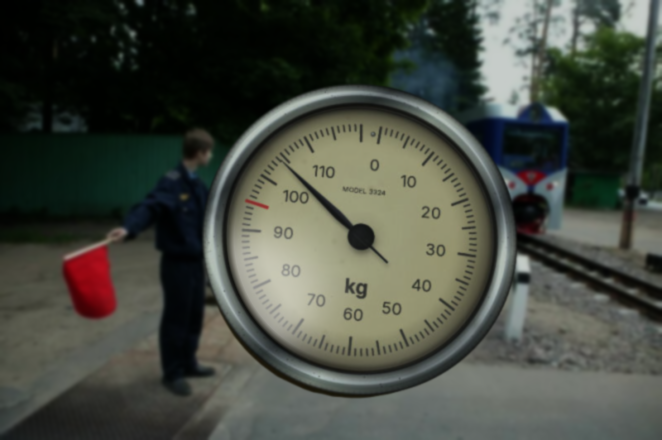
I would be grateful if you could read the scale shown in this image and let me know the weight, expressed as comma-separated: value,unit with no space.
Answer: 104,kg
